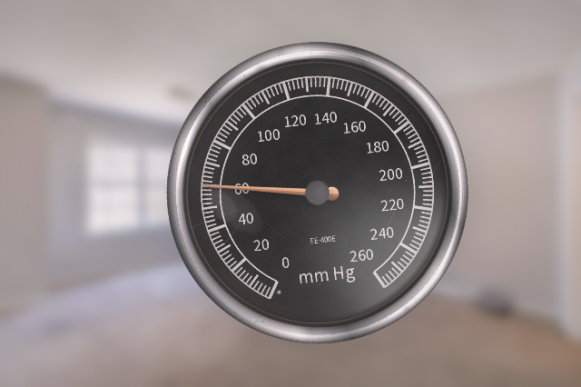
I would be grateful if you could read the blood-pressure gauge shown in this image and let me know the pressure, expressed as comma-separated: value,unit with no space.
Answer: 60,mmHg
